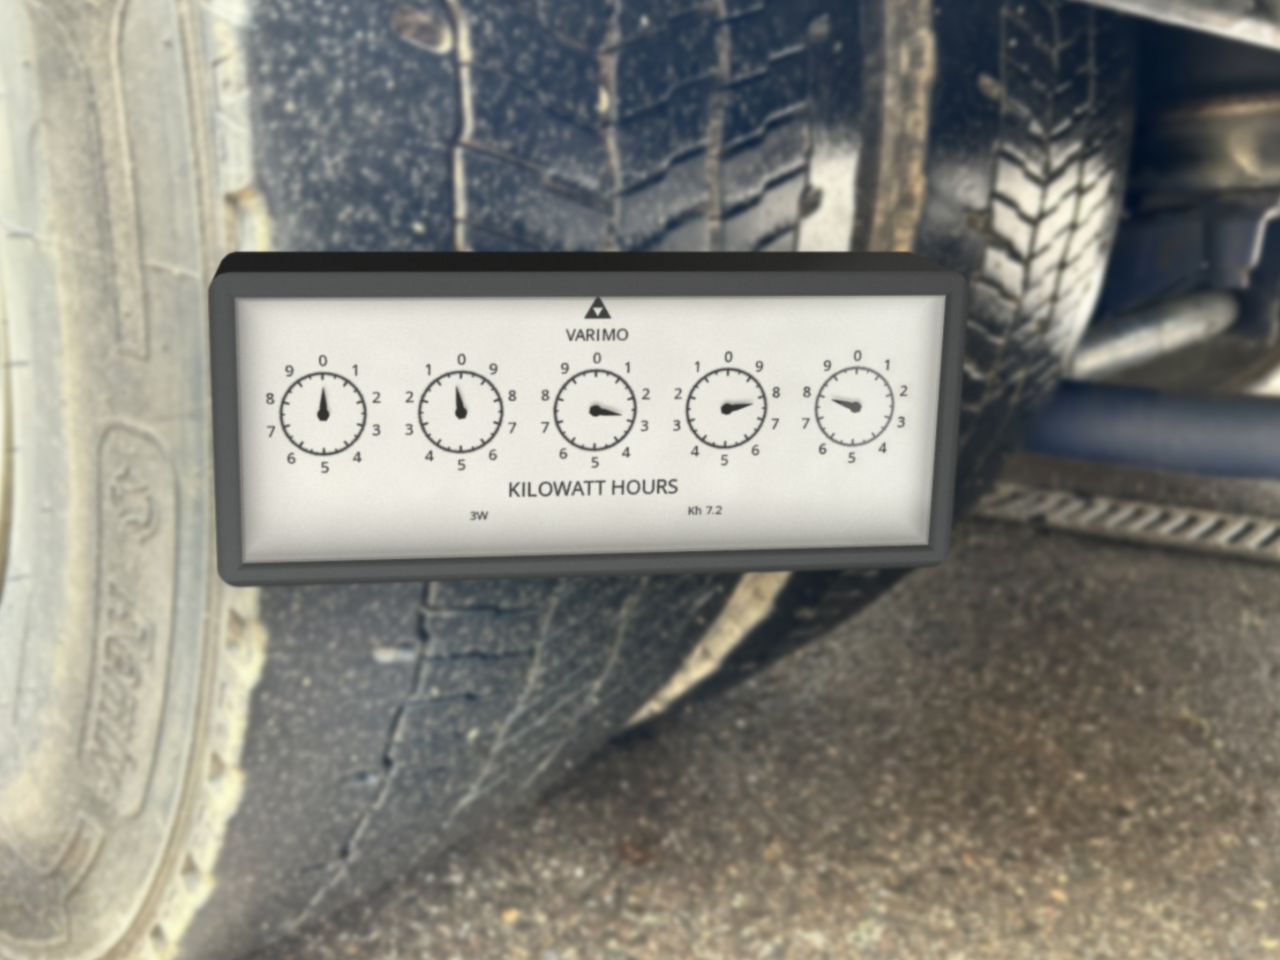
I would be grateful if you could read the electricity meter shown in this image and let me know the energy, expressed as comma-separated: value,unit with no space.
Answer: 278,kWh
